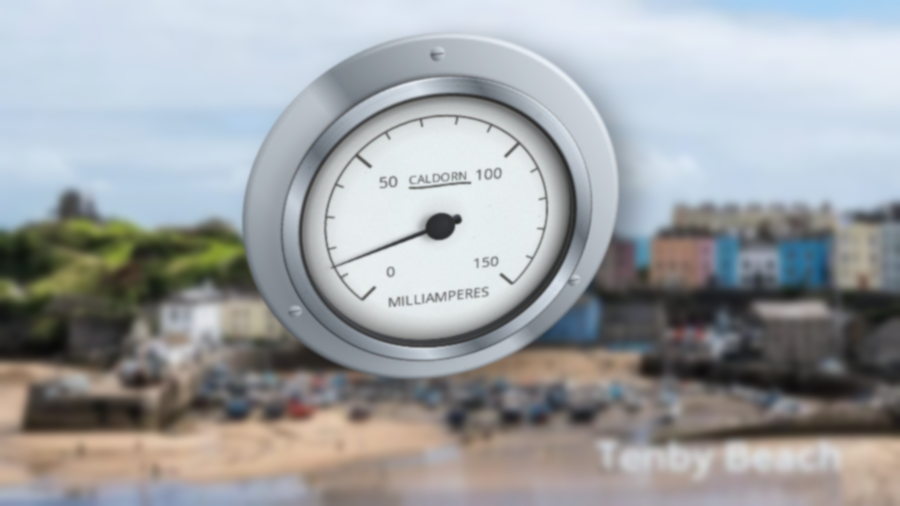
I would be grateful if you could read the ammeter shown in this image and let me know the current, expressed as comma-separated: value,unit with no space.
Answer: 15,mA
